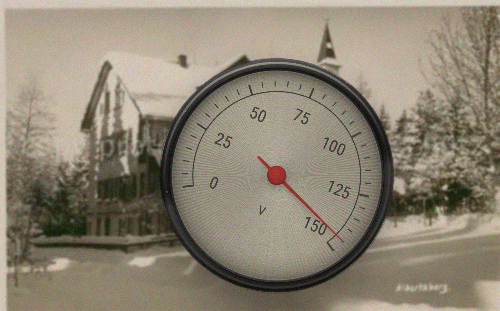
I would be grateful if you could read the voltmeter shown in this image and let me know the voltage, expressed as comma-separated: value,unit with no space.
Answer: 145,V
